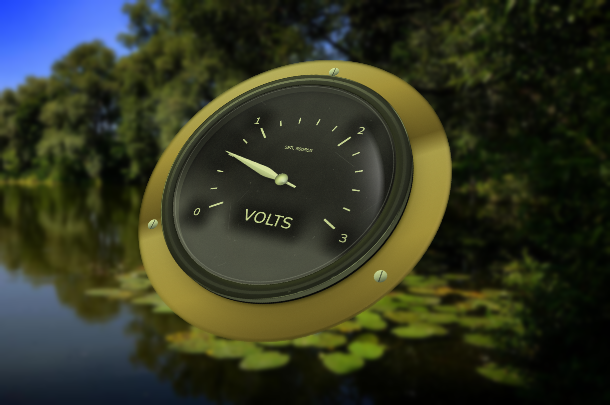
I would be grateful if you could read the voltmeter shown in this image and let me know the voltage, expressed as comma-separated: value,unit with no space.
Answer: 0.6,V
